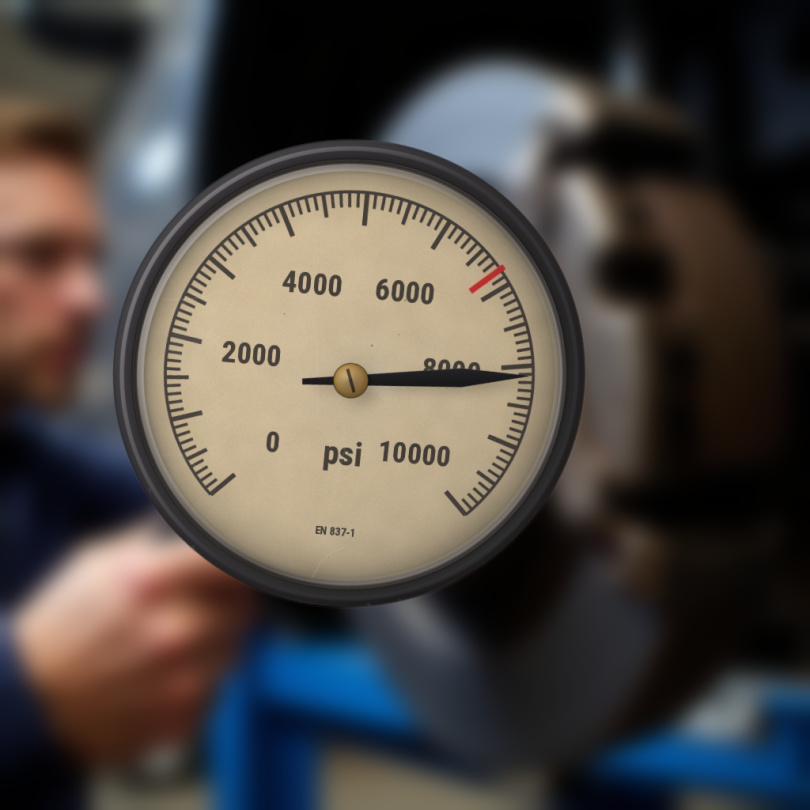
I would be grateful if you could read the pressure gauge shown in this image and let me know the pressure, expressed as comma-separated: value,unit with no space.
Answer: 8100,psi
